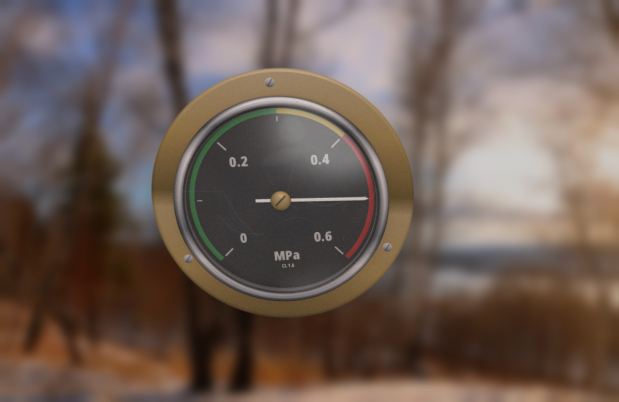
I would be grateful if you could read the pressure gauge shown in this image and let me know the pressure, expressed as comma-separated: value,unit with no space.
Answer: 0.5,MPa
